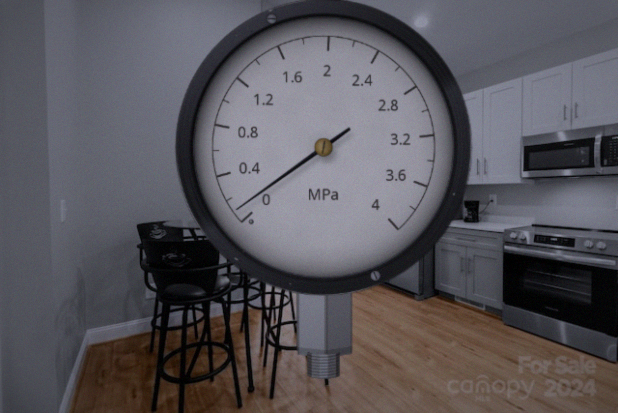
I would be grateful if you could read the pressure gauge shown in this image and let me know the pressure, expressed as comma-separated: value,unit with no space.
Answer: 0.1,MPa
